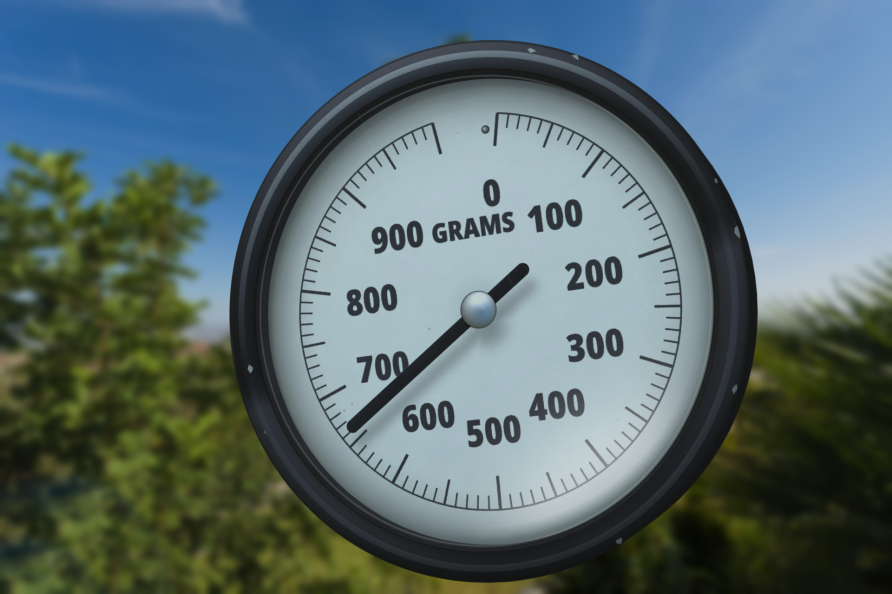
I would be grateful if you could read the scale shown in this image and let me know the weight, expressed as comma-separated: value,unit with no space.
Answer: 660,g
